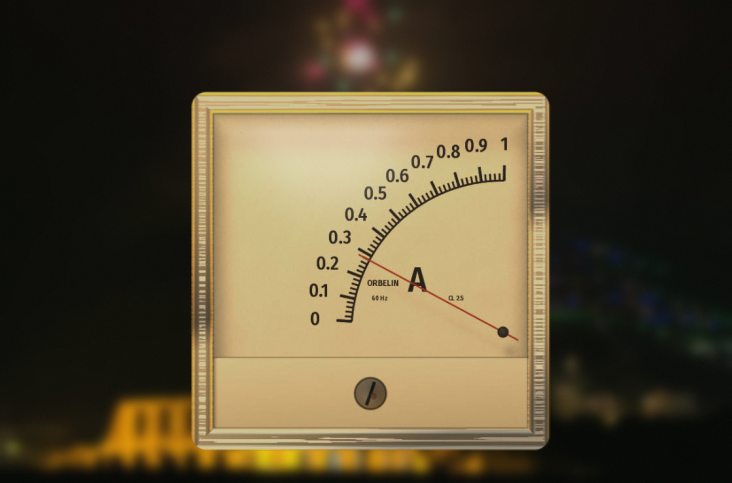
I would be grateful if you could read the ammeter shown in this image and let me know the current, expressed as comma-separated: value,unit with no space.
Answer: 0.28,A
